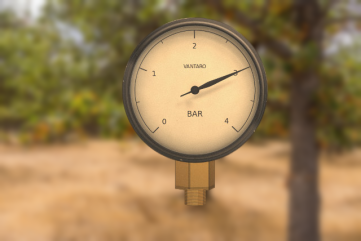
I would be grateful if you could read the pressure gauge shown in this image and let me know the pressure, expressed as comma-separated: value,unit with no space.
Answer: 3,bar
